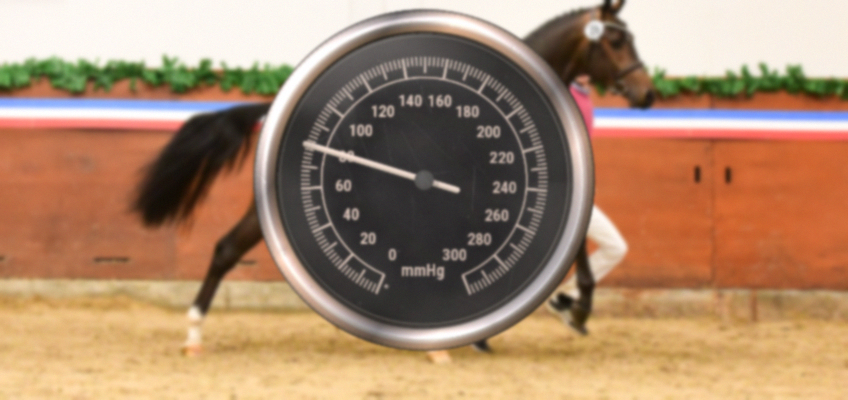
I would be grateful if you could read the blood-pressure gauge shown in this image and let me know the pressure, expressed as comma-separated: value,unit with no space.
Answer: 80,mmHg
